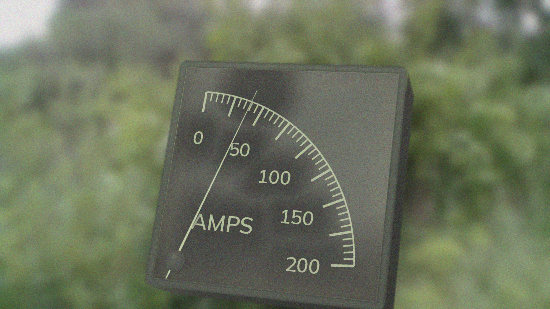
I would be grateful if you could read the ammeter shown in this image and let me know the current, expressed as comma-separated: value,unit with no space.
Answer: 40,A
